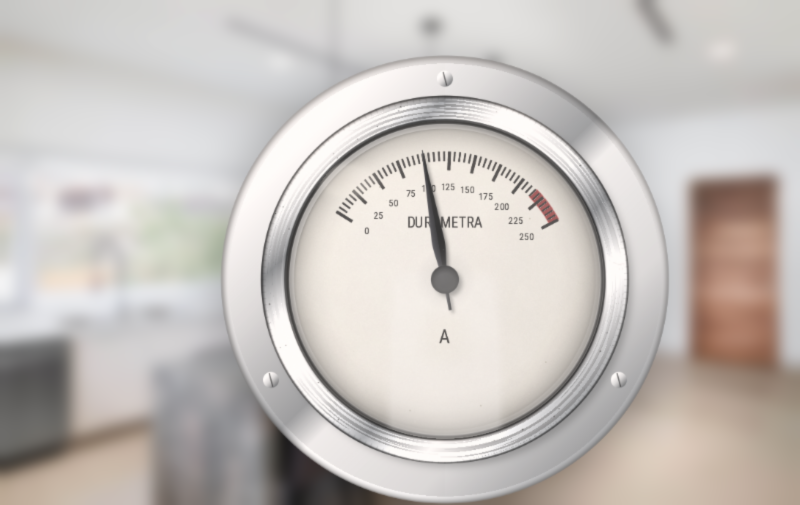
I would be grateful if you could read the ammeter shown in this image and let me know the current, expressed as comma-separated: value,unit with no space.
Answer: 100,A
